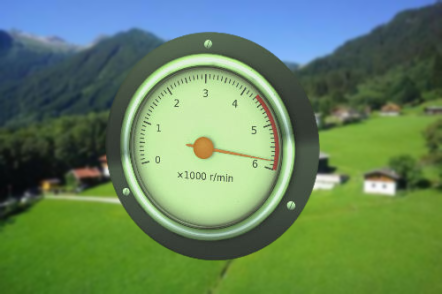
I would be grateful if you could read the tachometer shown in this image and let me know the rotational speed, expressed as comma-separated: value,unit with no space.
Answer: 5800,rpm
